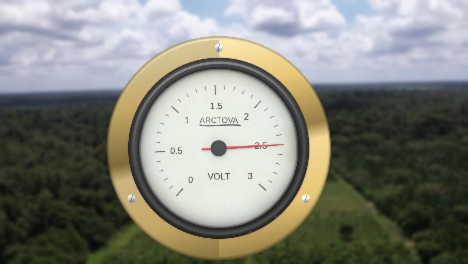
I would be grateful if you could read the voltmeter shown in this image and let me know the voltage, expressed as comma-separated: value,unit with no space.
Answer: 2.5,V
